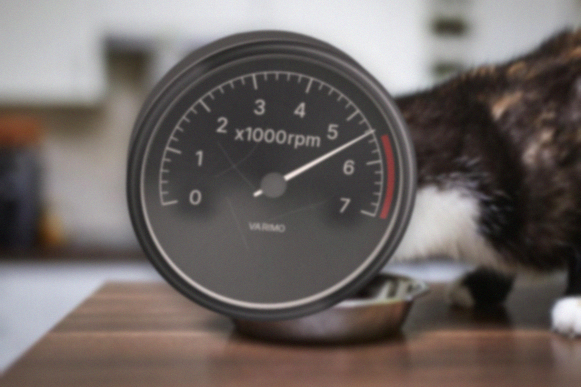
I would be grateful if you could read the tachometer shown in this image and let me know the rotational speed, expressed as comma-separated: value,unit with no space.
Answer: 5400,rpm
